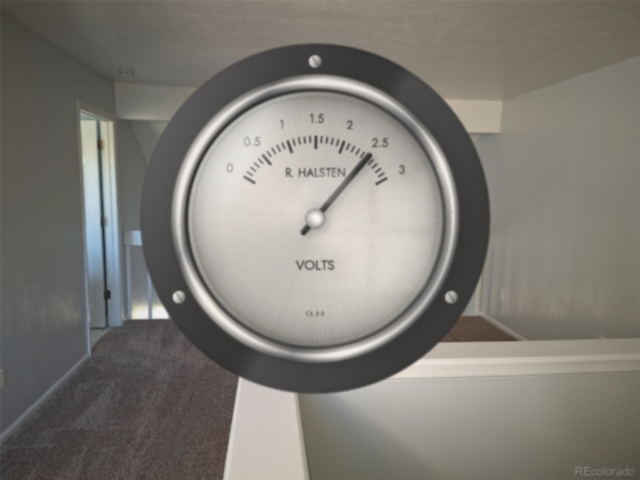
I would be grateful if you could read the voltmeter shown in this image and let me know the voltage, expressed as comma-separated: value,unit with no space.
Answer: 2.5,V
